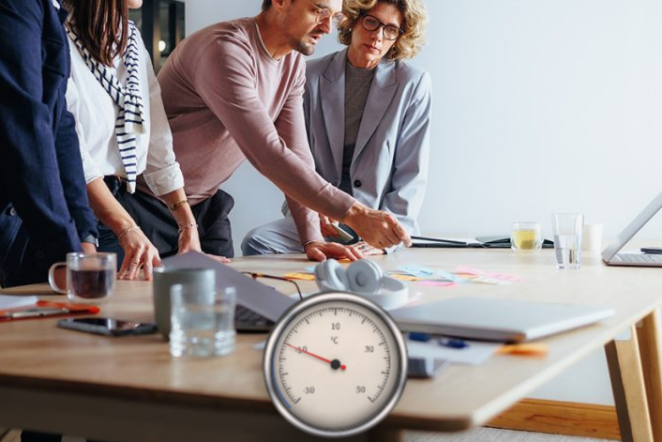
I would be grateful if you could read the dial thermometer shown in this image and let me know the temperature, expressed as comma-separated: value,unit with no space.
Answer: -10,°C
